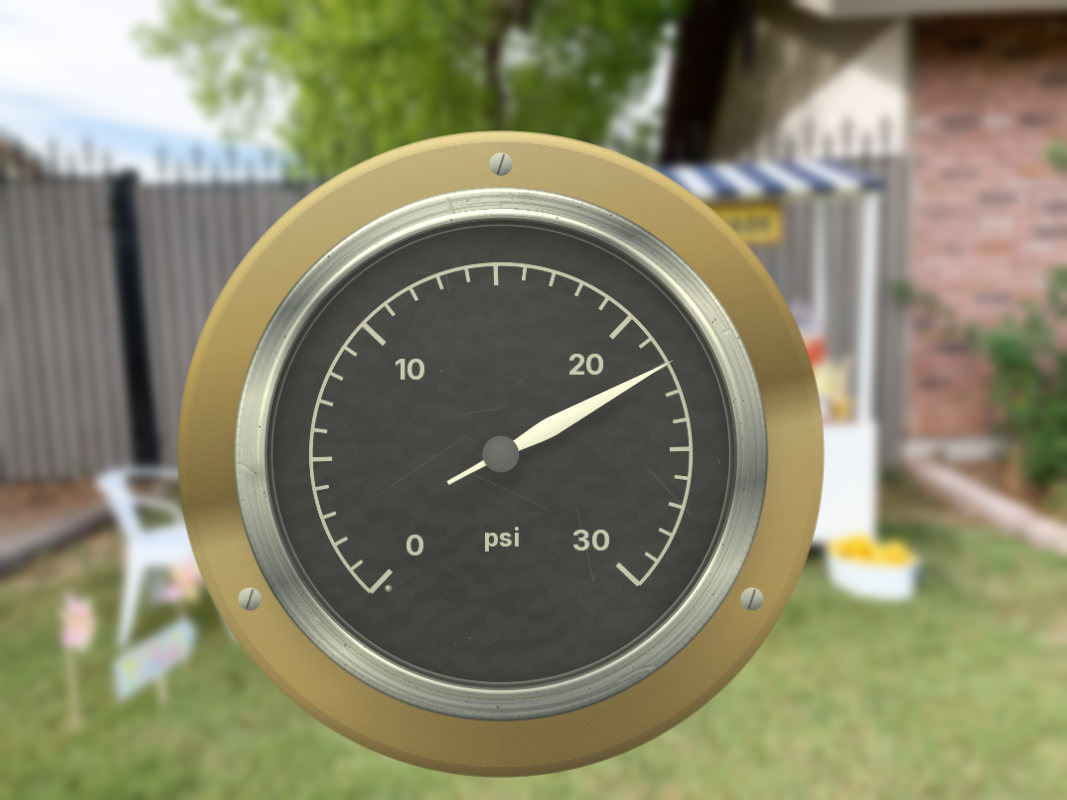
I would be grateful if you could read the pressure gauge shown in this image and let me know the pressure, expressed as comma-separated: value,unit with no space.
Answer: 22,psi
